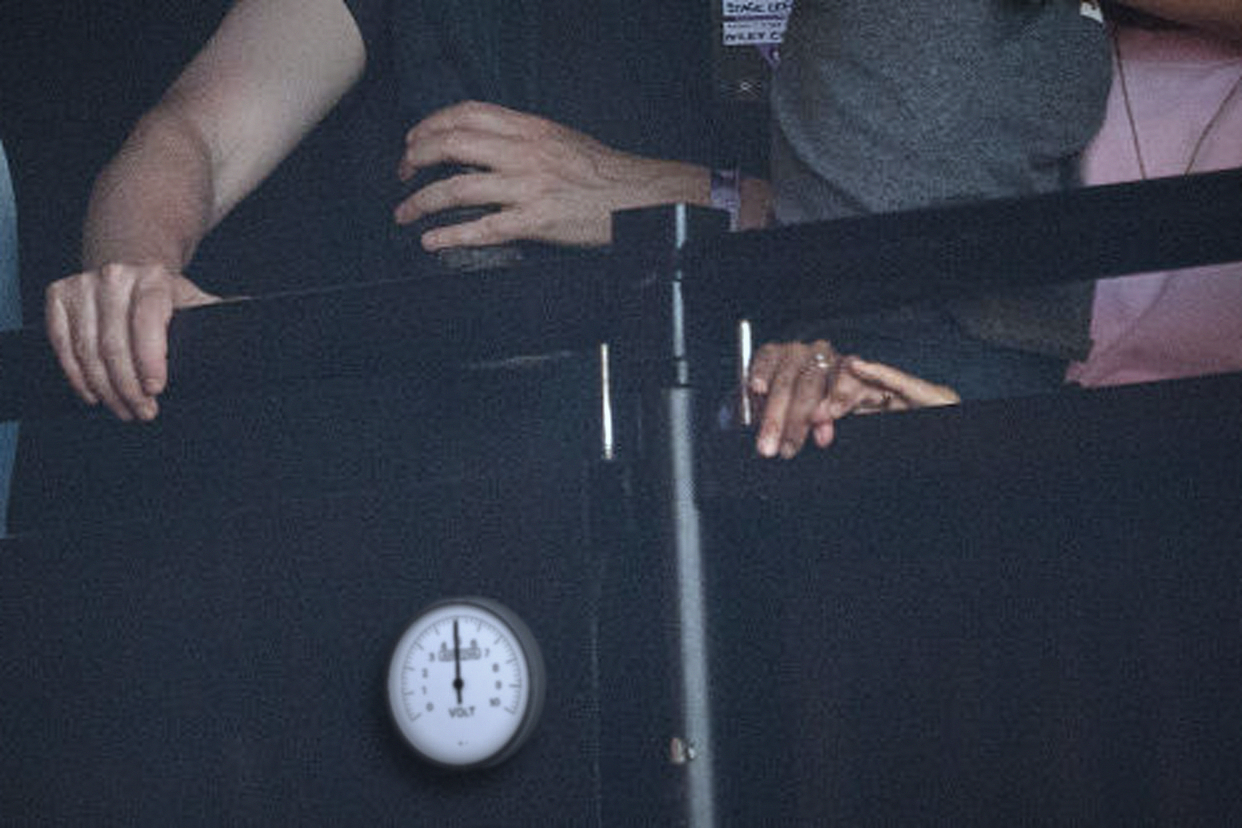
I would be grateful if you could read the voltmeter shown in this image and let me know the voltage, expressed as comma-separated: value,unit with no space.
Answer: 5,V
